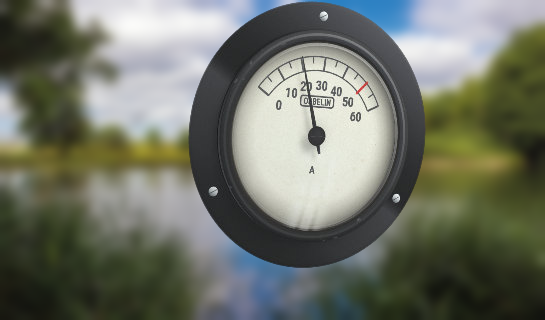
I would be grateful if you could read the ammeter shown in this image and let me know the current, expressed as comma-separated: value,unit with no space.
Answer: 20,A
